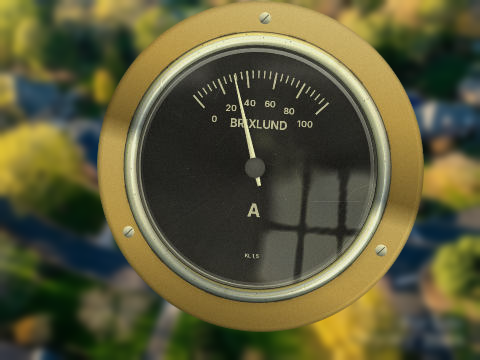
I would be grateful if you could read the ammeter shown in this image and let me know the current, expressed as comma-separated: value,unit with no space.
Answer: 32,A
